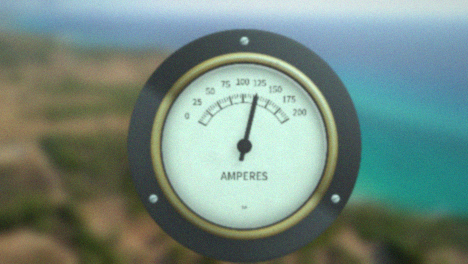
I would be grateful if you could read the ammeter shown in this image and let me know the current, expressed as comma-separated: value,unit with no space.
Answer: 125,A
